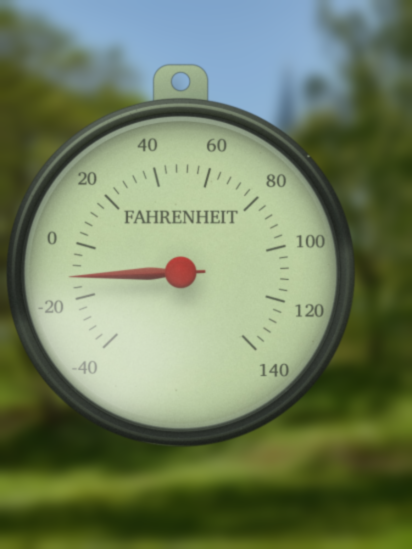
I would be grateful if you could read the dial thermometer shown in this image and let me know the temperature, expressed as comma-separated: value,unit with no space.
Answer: -12,°F
